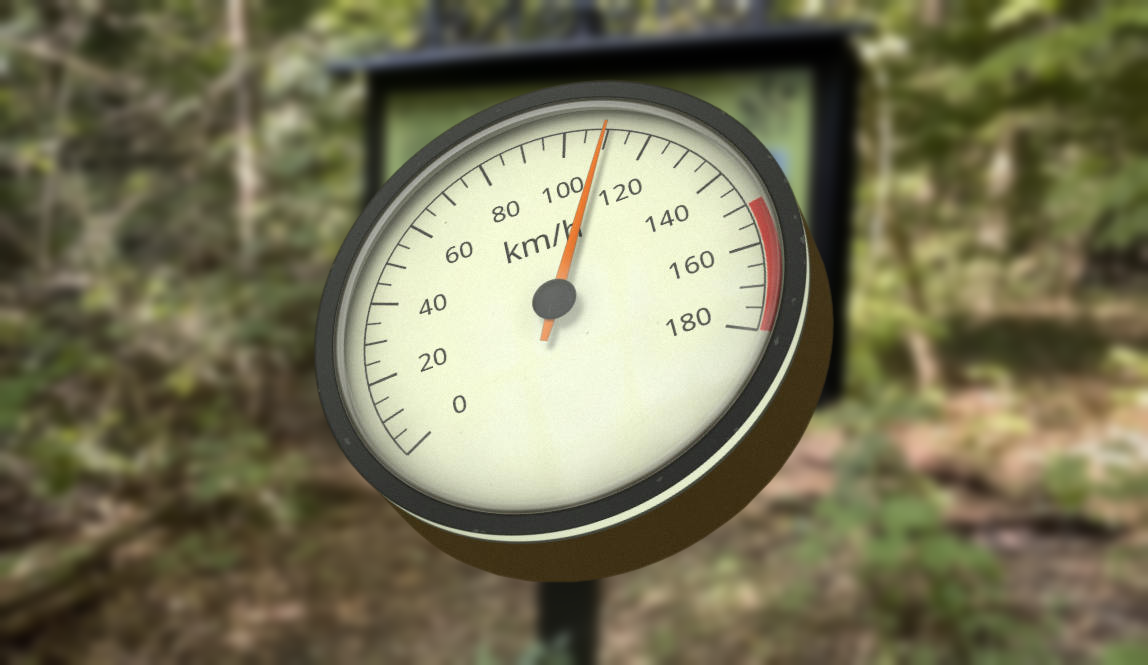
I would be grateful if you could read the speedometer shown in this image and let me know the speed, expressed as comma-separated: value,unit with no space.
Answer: 110,km/h
